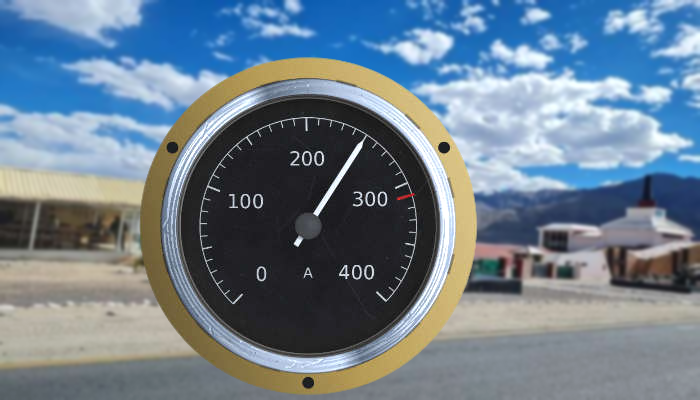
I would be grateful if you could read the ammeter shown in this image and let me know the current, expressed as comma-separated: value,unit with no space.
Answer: 250,A
